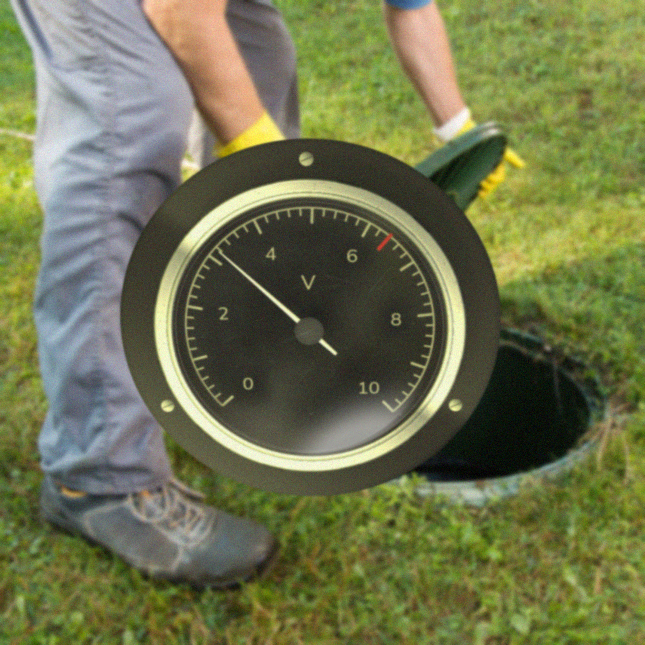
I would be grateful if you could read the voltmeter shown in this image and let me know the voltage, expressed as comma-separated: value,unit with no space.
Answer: 3.2,V
